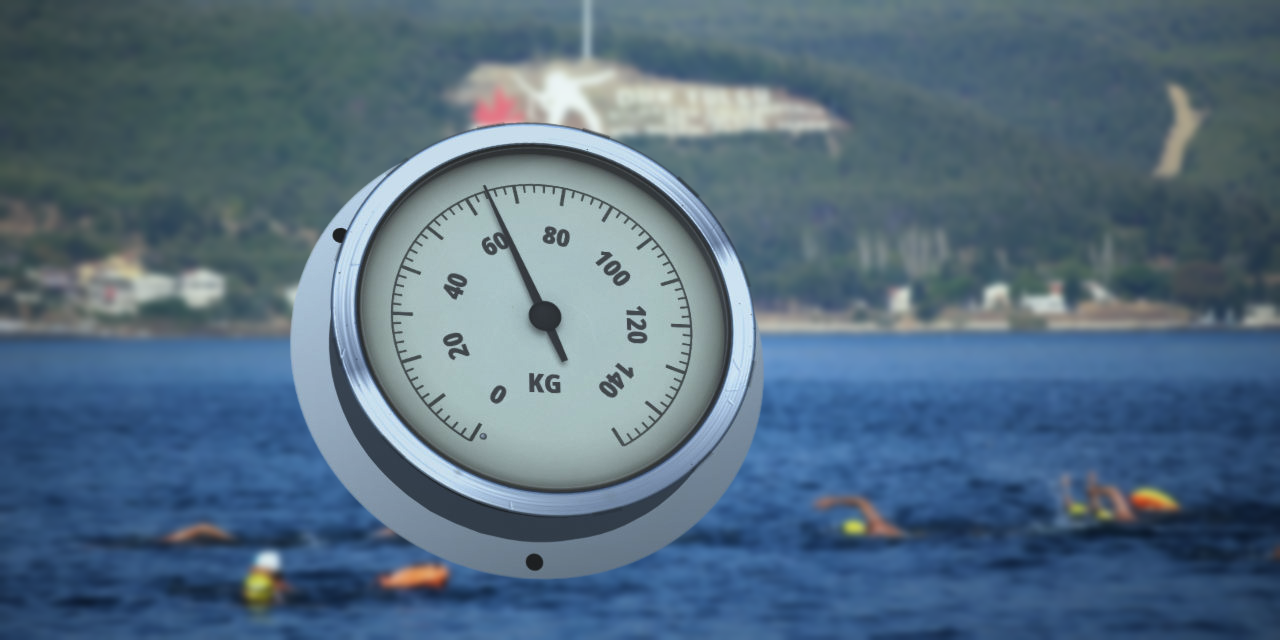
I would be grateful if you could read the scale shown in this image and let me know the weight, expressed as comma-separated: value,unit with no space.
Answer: 64,kg
